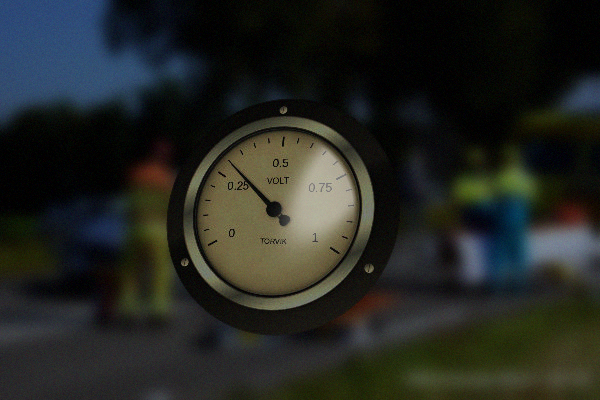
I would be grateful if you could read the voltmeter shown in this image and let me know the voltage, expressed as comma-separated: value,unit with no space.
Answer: 0.3,V
